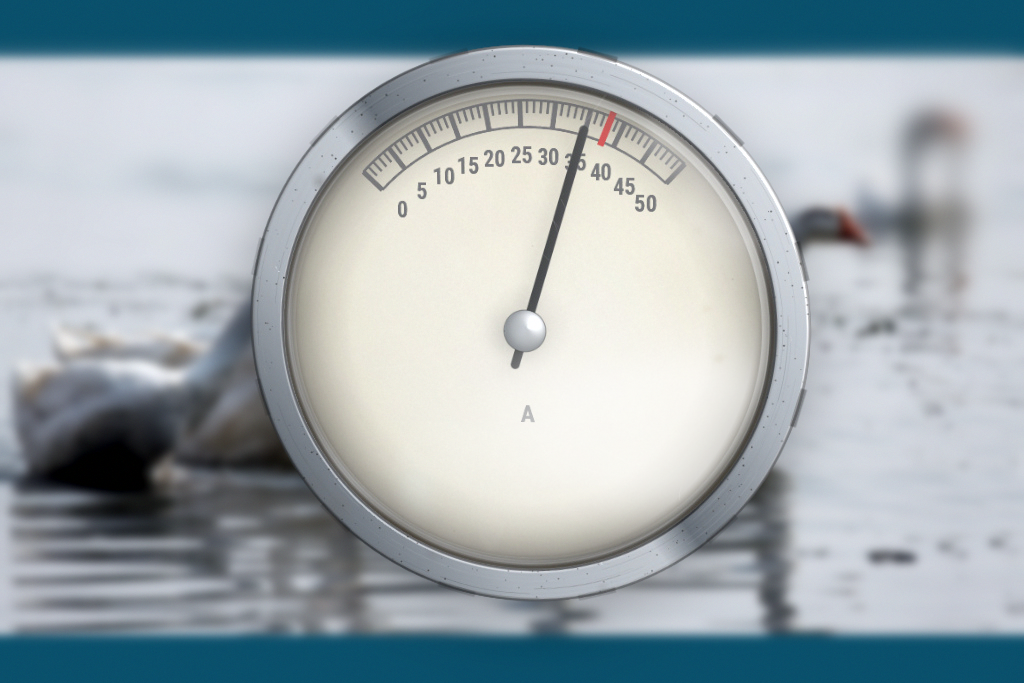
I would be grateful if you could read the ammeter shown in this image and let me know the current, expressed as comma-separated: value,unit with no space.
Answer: 35,A
